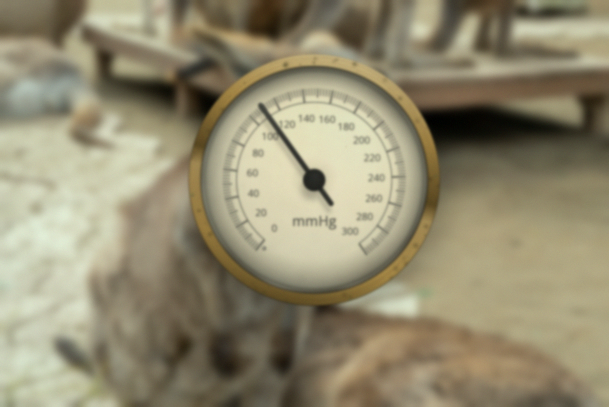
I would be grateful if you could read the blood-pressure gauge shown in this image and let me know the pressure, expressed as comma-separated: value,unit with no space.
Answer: 110,mmHg
